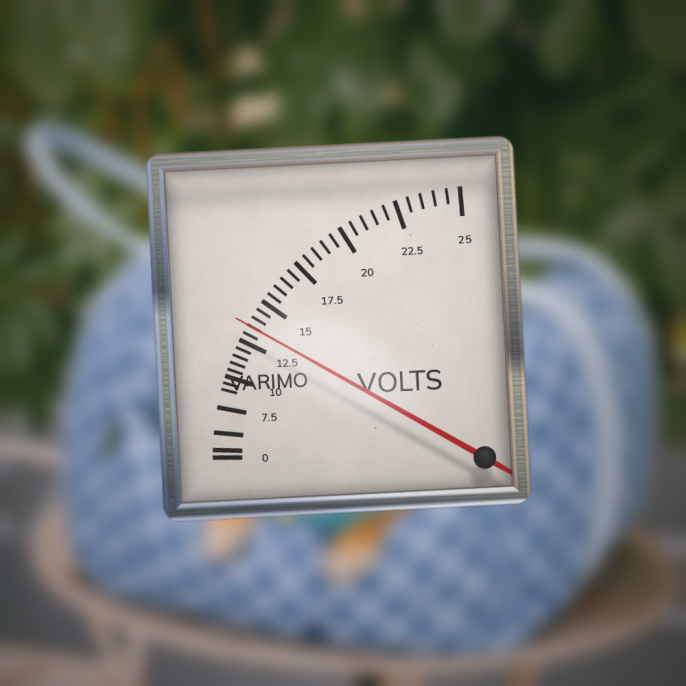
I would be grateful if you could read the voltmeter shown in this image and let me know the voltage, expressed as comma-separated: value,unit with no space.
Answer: 13.5,V
